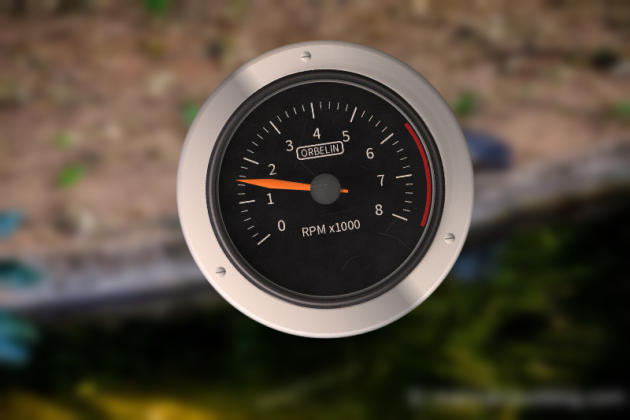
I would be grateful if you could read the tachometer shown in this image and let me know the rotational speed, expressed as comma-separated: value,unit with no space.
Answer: 1500,rpm
